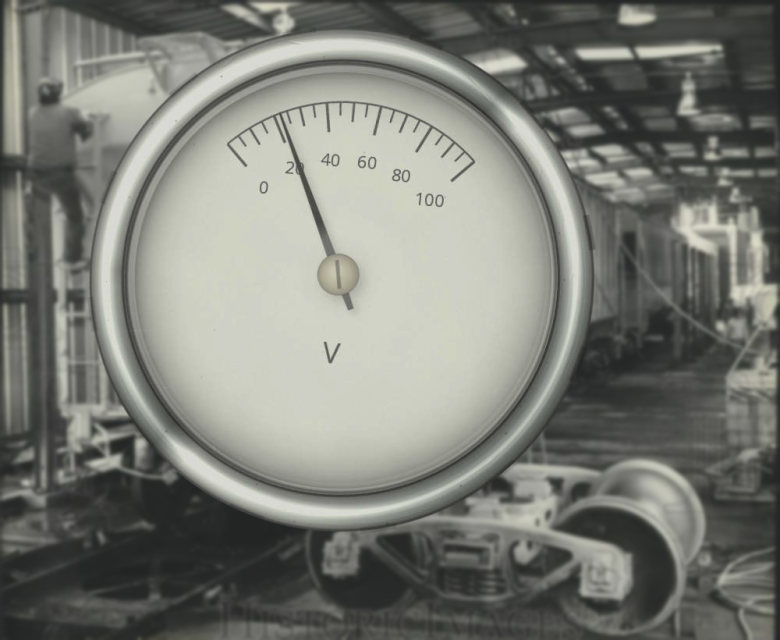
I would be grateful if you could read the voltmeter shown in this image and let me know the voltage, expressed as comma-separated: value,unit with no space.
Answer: 22.5,V
